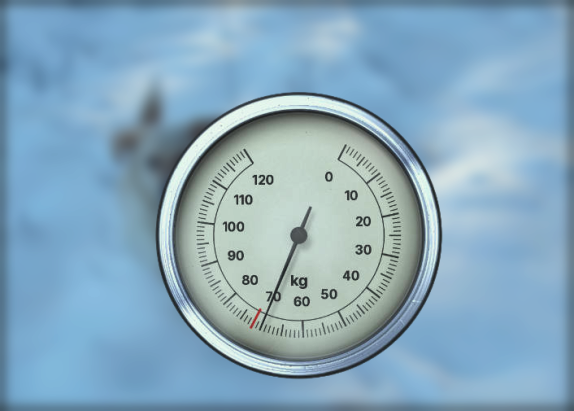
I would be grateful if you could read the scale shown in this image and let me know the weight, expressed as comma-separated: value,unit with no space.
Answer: 70,kg
